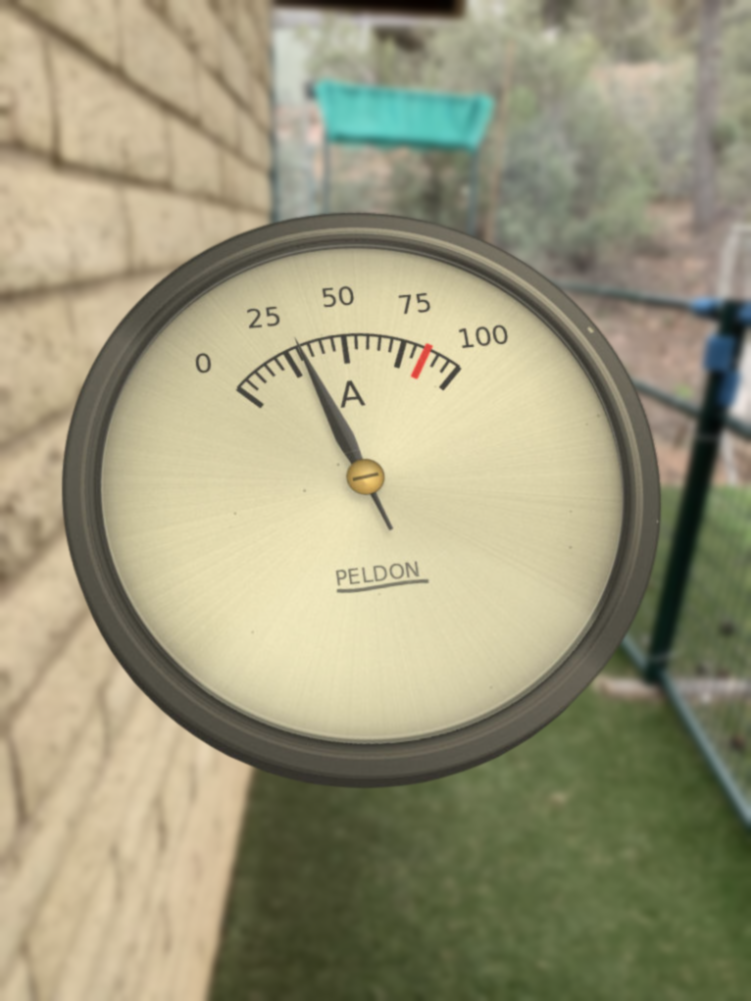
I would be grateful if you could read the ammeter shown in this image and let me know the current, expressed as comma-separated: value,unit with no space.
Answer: 30,A
